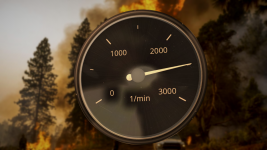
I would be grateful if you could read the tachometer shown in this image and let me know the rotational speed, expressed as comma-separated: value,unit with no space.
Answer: 2500,rpm
